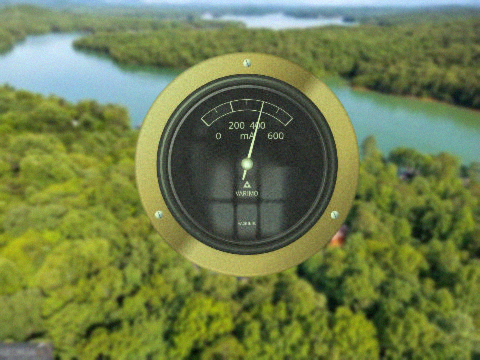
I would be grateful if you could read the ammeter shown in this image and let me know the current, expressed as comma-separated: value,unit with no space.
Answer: 400,mA
